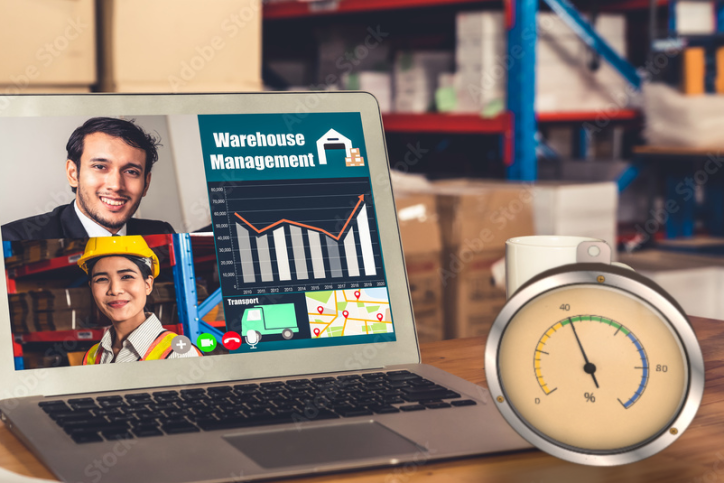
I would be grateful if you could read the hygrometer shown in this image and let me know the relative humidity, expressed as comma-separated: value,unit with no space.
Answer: 40,%
